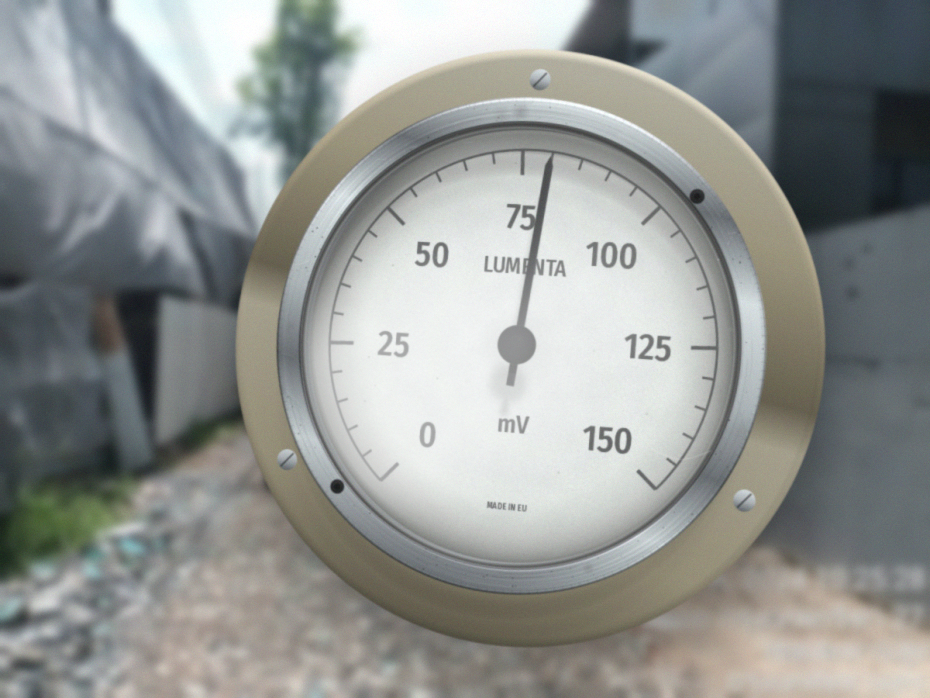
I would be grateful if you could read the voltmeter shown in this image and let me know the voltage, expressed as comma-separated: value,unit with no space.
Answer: 80,mV
